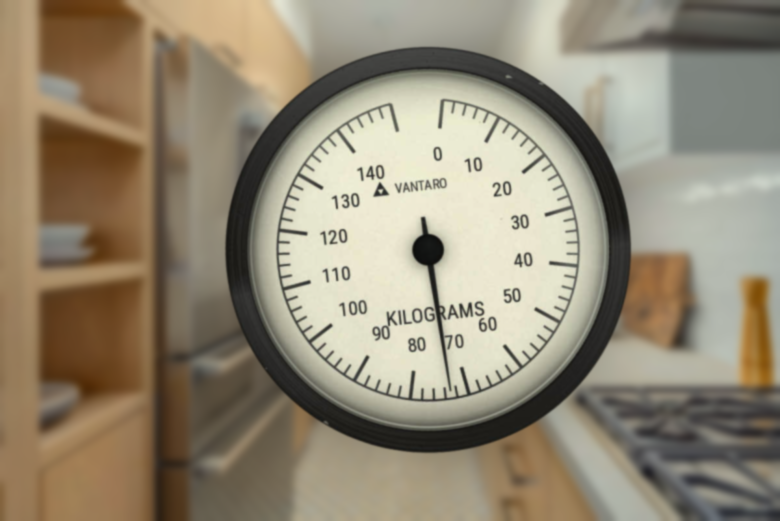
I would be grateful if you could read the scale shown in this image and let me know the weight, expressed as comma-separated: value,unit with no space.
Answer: 73,kg
